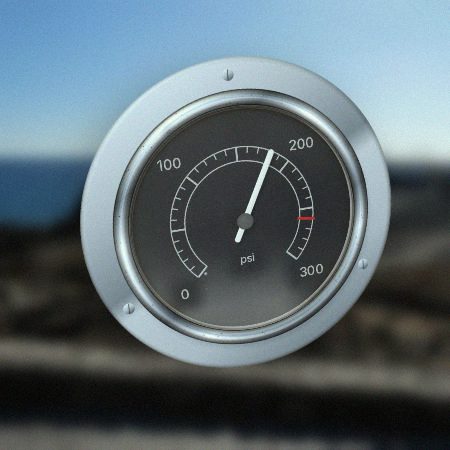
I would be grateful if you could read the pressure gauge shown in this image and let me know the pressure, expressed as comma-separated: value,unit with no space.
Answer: 180,psi
